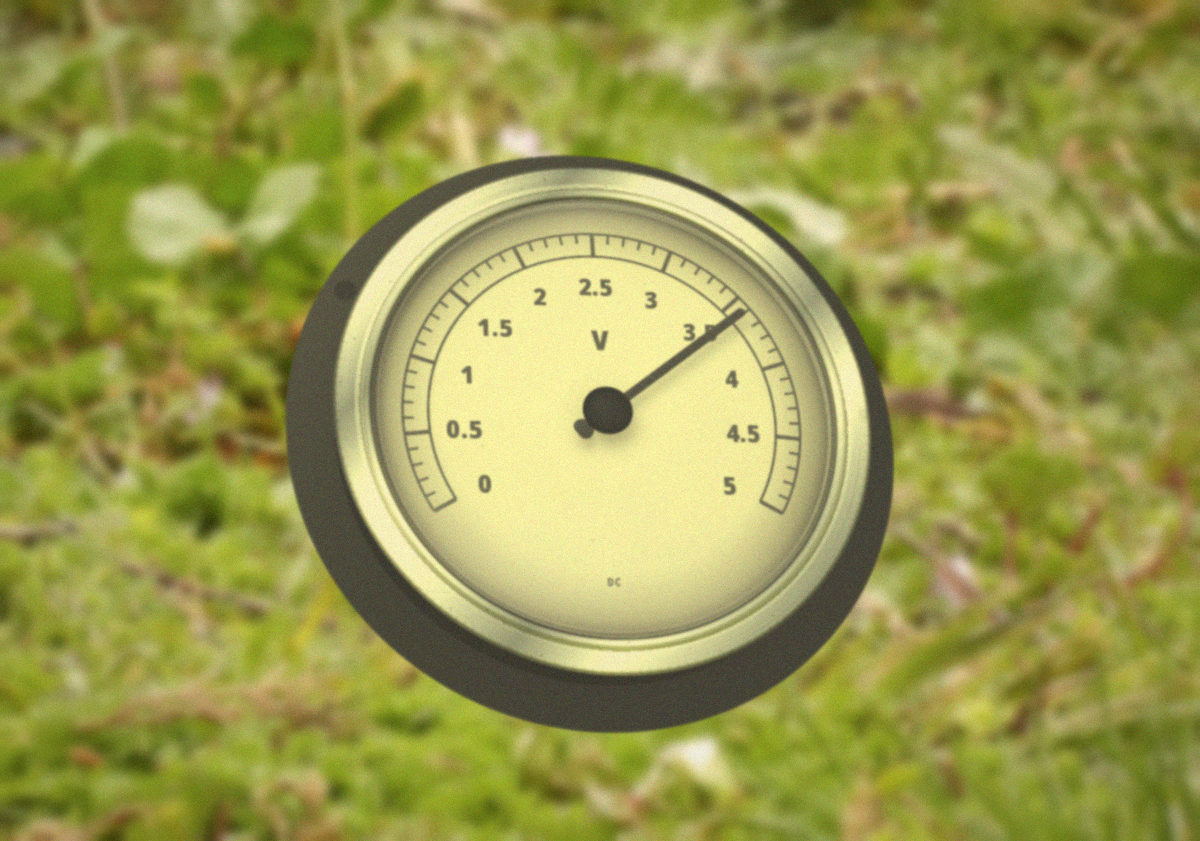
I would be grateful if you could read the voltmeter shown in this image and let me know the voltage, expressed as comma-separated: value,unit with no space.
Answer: 3.6,V
